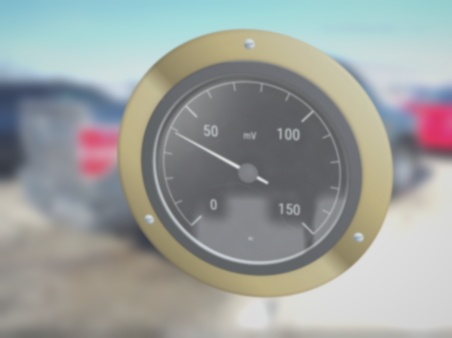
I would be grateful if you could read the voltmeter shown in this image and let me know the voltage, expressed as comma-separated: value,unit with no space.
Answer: 40,mV
